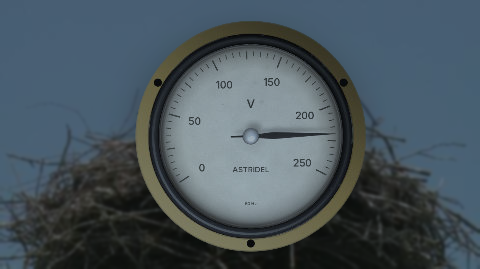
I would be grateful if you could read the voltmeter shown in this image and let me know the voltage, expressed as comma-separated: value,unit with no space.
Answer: 220,V
